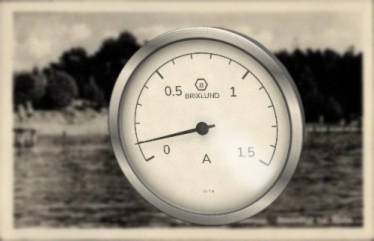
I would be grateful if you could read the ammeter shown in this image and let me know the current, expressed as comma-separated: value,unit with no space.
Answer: 0.1,A
